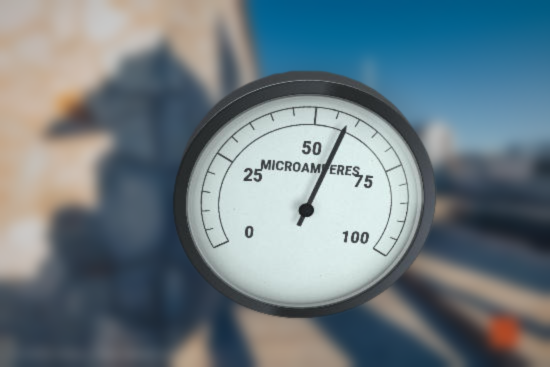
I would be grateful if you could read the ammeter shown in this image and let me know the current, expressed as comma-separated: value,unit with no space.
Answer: 57.5,µA
